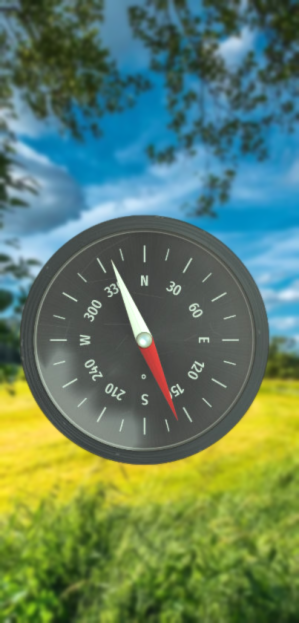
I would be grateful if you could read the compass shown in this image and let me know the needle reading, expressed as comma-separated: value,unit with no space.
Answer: 157.5,°
